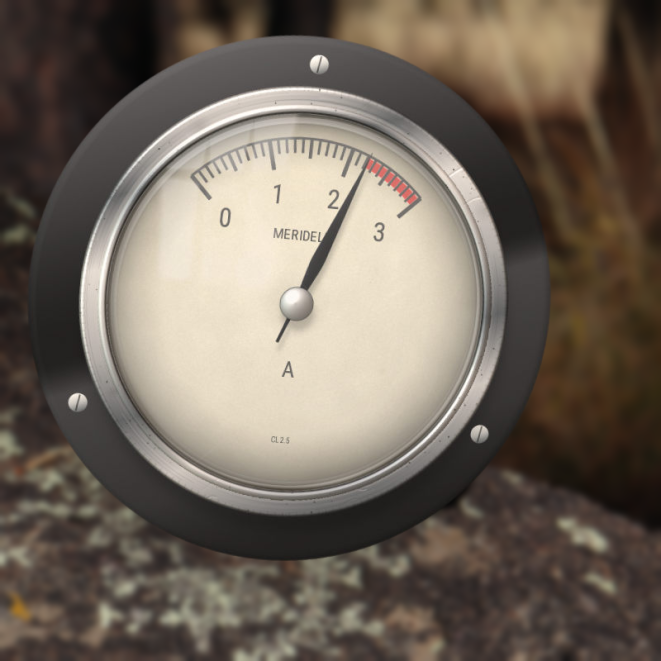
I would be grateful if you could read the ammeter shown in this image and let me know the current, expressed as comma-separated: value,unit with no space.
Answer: 2.2,A
